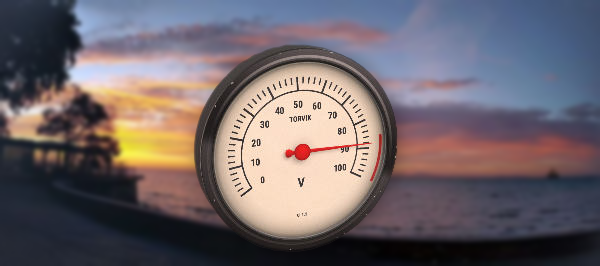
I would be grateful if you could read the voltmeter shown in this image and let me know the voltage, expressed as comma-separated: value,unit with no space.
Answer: 88,V
